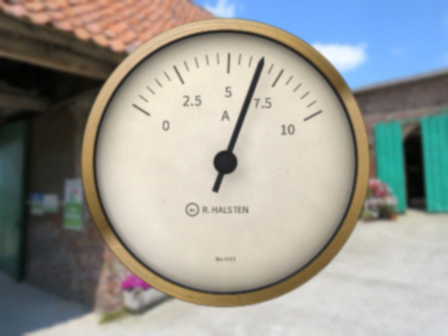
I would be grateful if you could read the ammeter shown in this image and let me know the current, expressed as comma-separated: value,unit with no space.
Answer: 6.5,A
